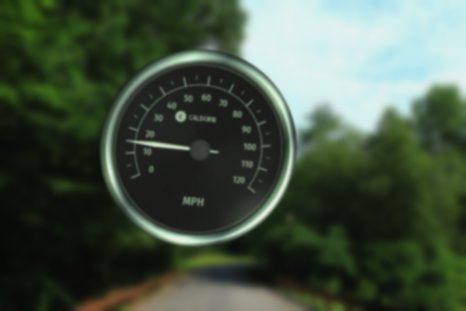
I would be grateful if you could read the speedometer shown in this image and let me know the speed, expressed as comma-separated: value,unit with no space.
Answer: 15,mph
